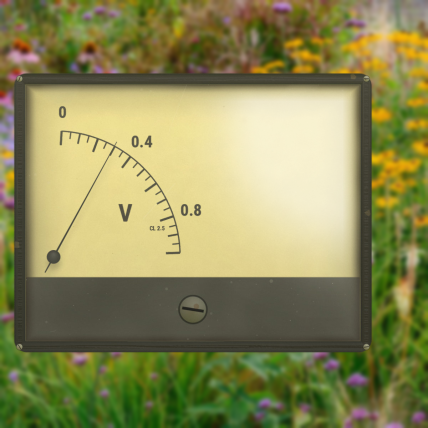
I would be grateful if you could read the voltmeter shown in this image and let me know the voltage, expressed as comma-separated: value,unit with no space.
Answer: 0.3,V
